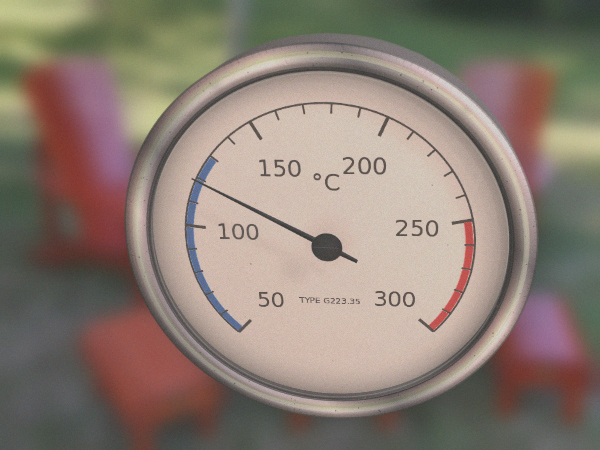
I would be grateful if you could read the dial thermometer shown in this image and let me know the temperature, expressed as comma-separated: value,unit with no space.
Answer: 120,°C
